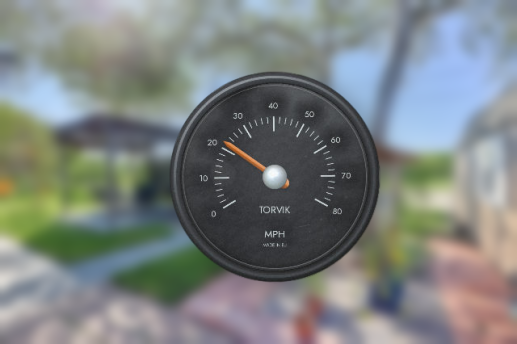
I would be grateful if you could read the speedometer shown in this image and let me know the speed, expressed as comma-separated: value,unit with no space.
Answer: 22,mph
